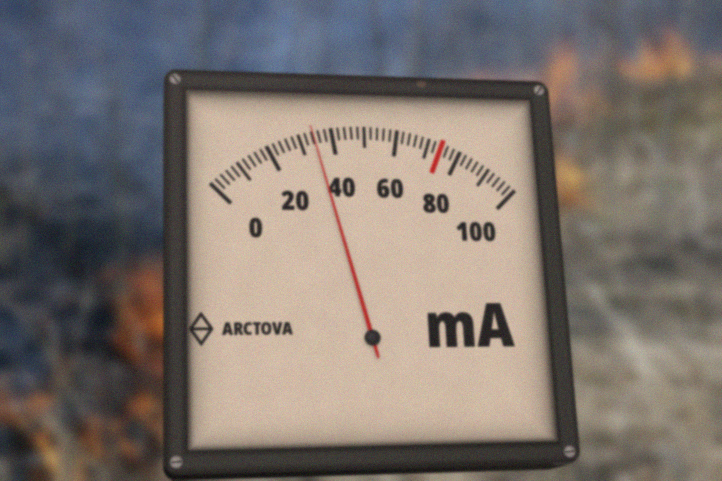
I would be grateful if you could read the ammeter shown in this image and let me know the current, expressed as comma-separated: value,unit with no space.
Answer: 34,mA
